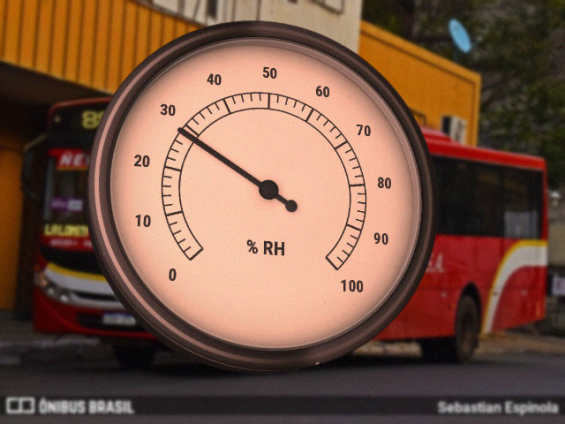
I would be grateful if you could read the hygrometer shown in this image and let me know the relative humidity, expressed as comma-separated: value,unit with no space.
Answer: 28,%
